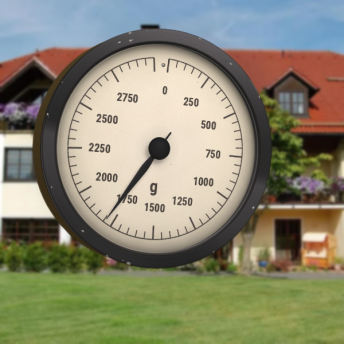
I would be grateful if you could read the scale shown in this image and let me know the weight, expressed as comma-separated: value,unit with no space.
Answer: 1800,g
